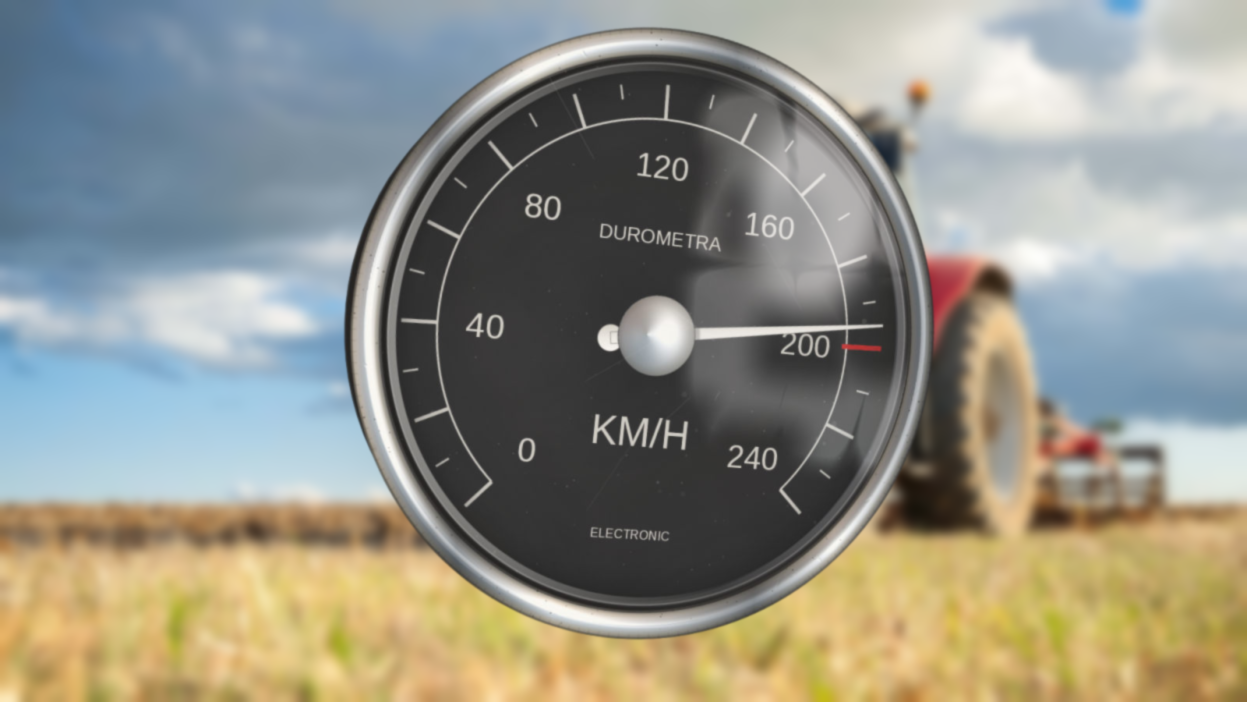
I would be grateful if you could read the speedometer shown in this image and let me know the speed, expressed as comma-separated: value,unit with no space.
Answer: 195,km/h
